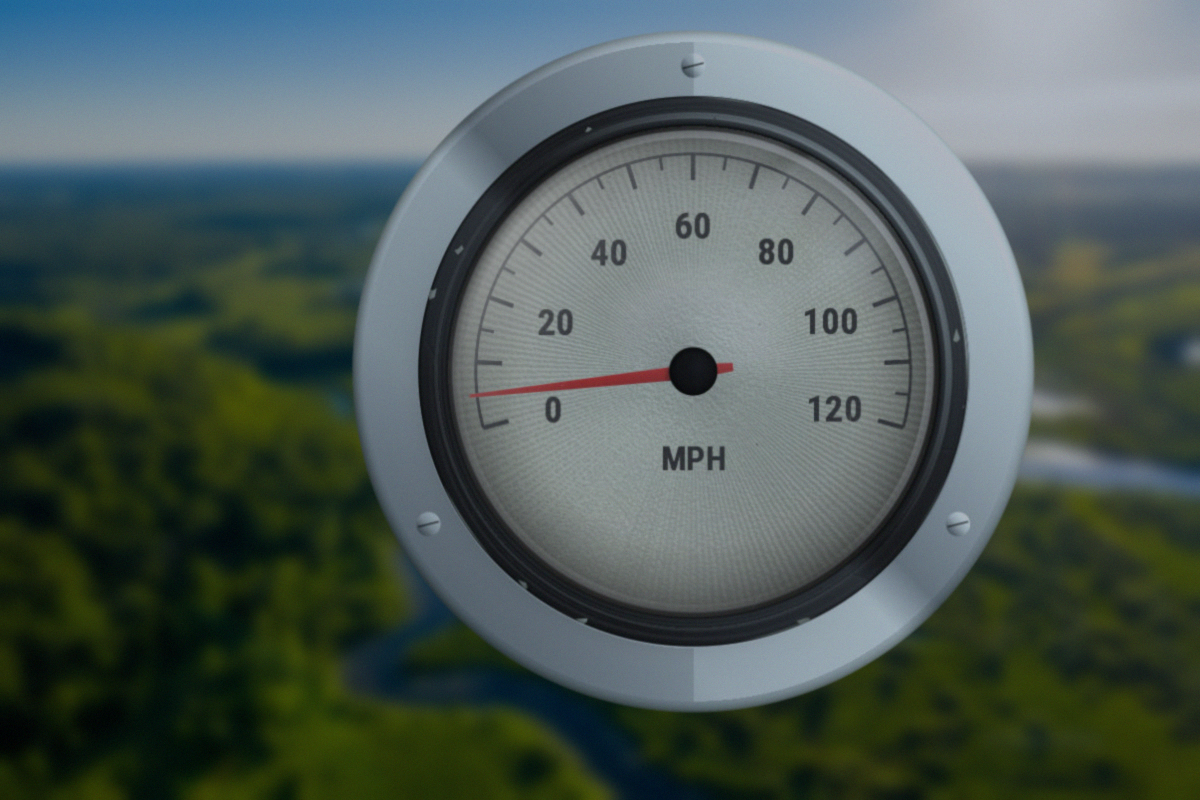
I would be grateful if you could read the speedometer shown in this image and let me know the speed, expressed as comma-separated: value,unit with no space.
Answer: 5,mph
